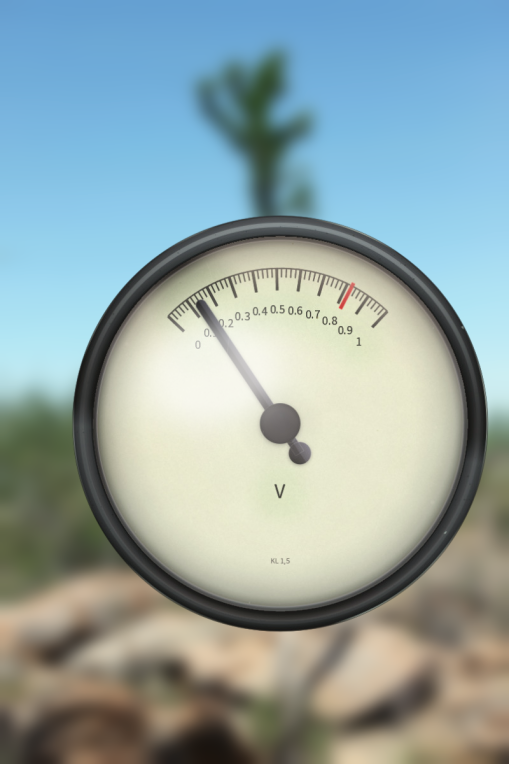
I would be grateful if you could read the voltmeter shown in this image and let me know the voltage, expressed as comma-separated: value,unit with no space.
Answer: 0.14,V
